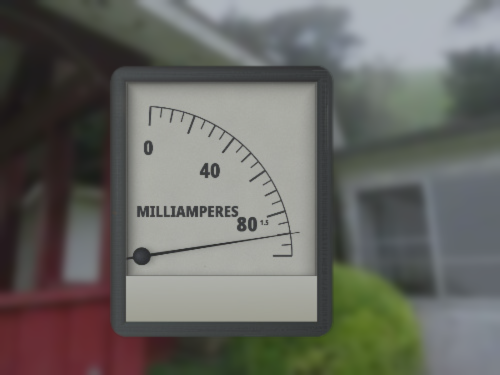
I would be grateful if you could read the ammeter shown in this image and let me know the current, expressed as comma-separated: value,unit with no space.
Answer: 90,mA
